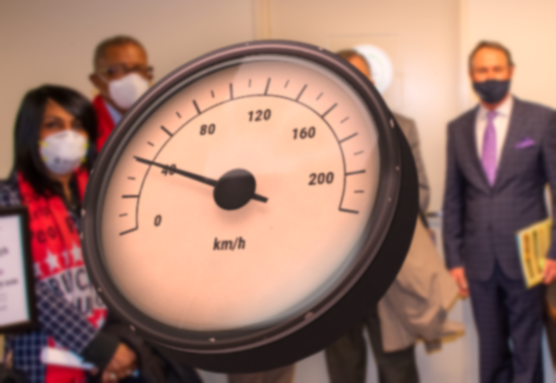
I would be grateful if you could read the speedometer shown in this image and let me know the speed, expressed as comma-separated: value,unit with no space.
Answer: 40,km/h
